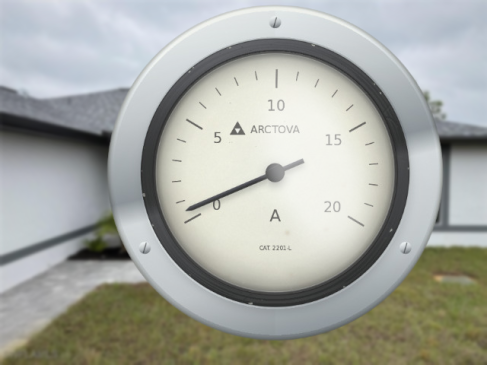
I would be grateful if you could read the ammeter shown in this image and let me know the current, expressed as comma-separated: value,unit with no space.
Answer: 0.5,A
